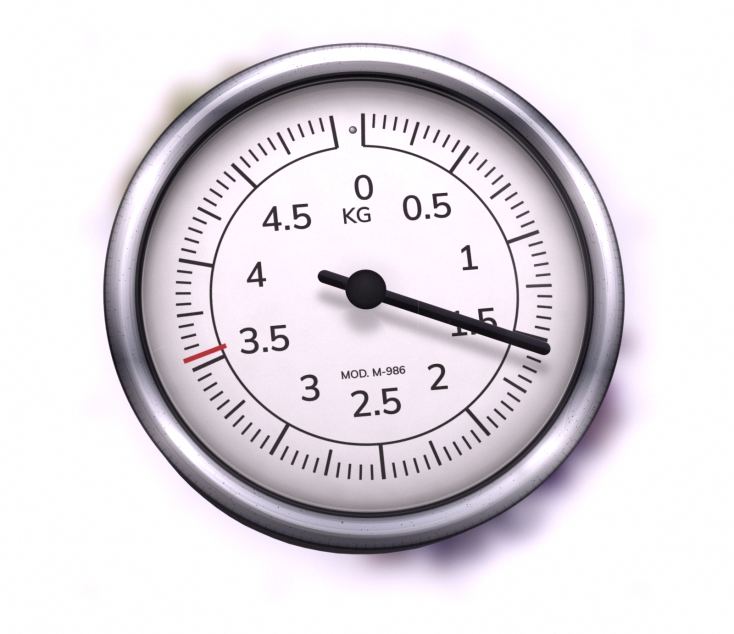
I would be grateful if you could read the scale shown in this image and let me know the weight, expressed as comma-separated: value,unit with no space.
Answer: 1.55,kg
